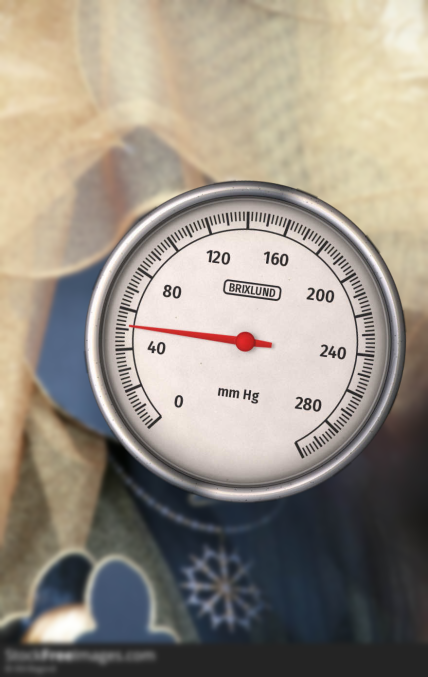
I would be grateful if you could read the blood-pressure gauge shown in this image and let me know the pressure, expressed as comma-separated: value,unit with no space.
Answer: 52,mmHg
